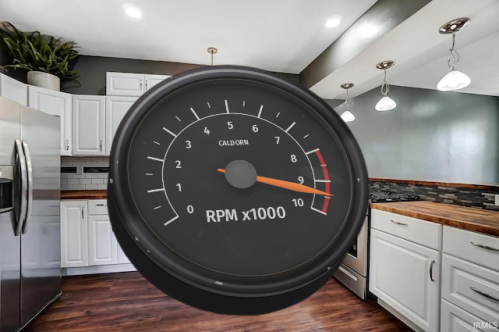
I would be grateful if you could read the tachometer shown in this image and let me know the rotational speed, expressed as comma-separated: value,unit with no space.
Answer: 9500,rpm
